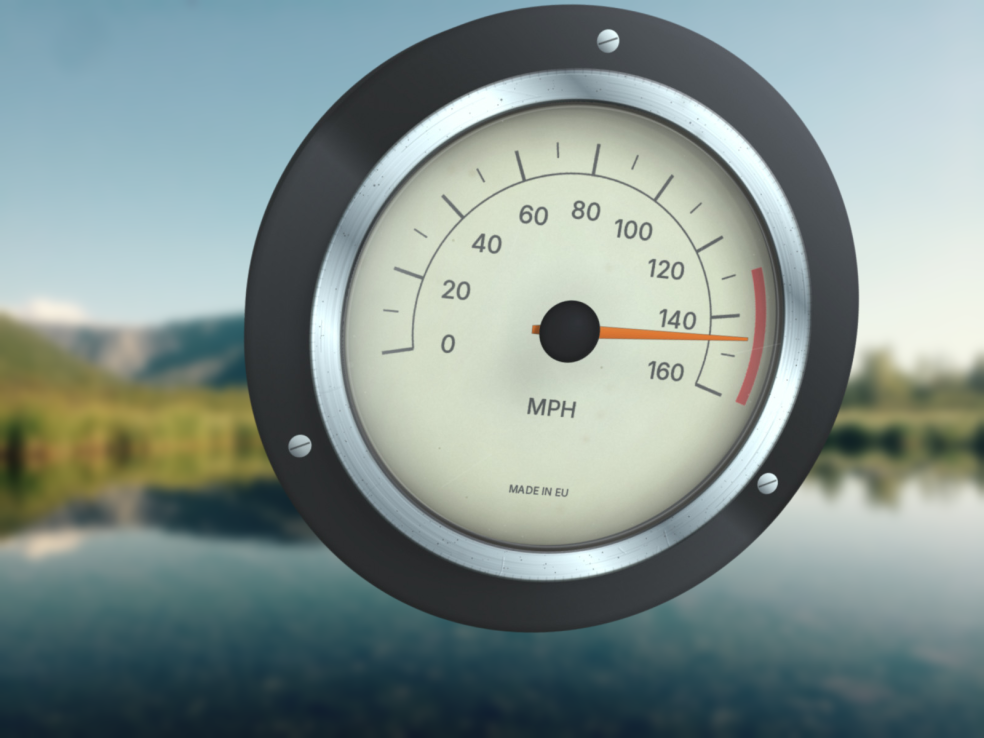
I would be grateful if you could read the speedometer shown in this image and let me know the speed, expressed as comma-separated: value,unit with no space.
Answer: 145,mph
